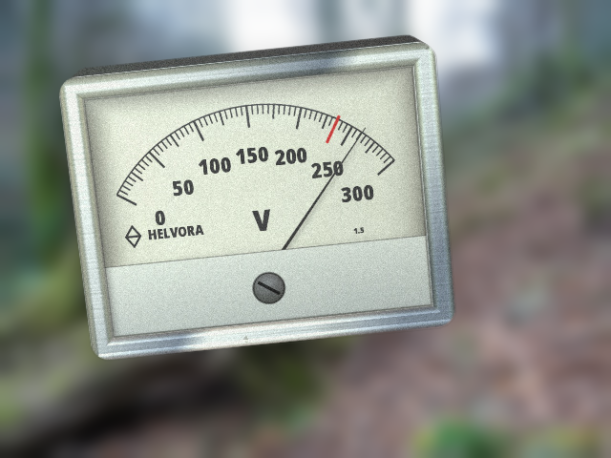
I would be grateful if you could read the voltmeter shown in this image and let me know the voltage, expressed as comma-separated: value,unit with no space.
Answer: 260,V
